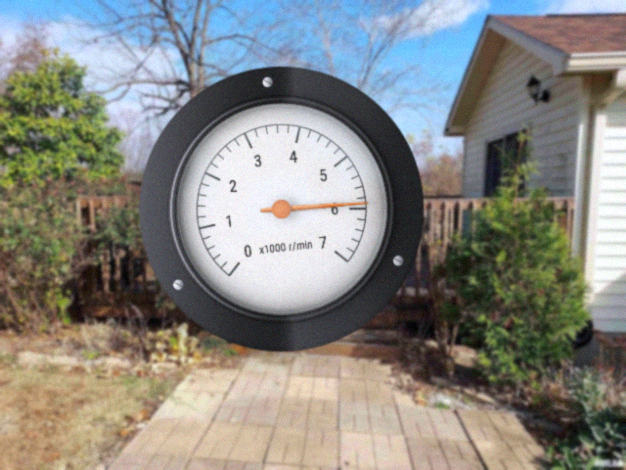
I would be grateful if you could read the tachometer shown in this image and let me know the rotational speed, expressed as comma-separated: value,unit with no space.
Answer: 5900,rpm
